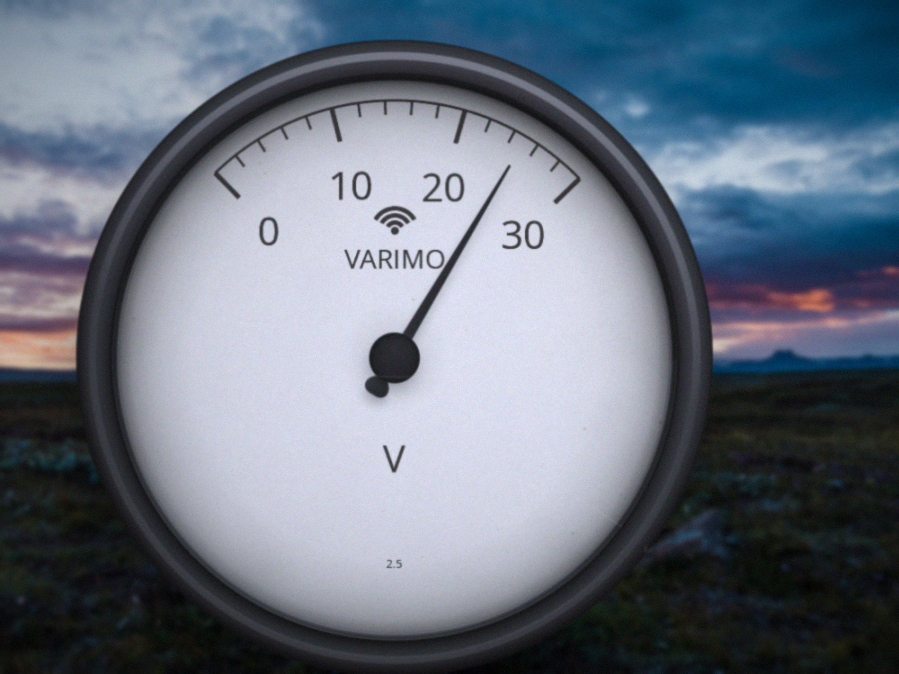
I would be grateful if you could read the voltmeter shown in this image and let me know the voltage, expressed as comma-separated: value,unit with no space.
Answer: 25,V
